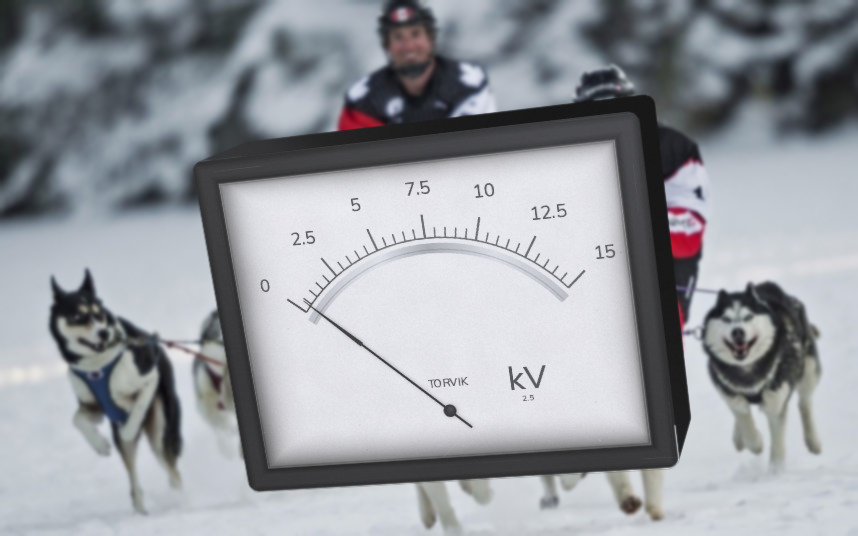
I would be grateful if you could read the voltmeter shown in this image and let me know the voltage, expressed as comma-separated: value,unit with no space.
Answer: 0.5,kV
